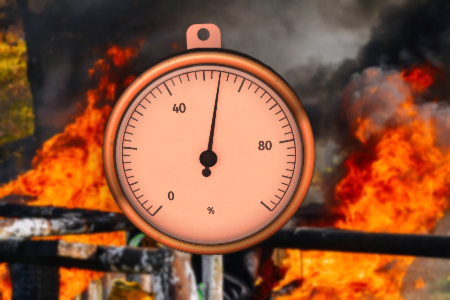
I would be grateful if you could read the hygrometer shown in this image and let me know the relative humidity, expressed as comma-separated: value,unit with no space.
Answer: 54,%
